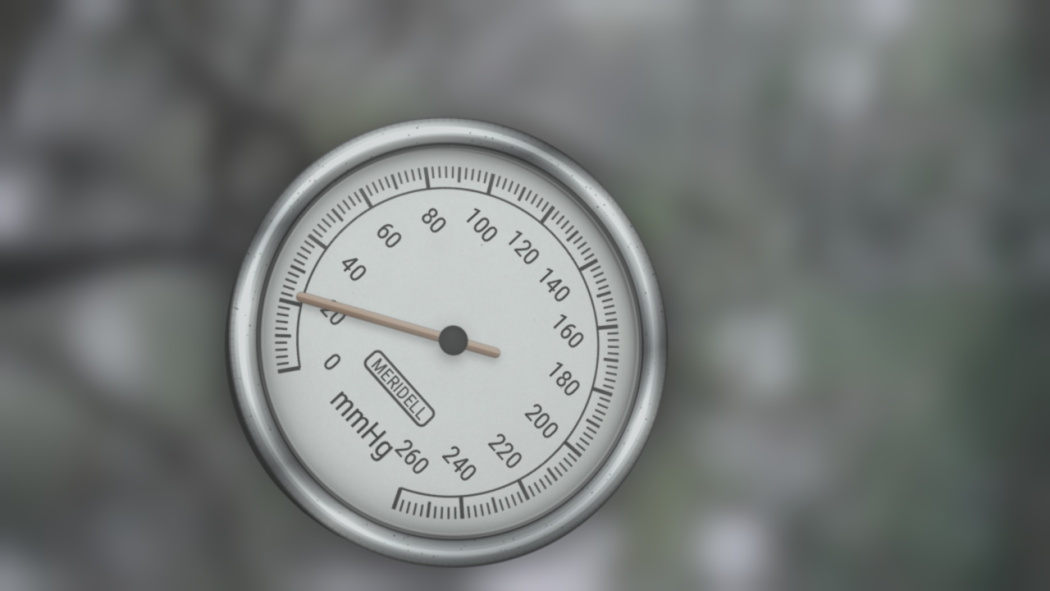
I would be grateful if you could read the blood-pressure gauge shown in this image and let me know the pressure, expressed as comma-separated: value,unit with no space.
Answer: 22,mmHg
